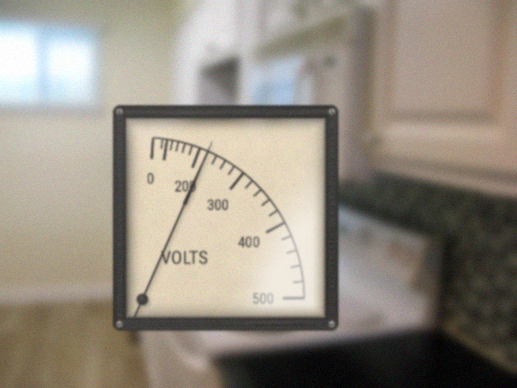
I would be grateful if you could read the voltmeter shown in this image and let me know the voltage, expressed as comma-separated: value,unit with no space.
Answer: 220,V
